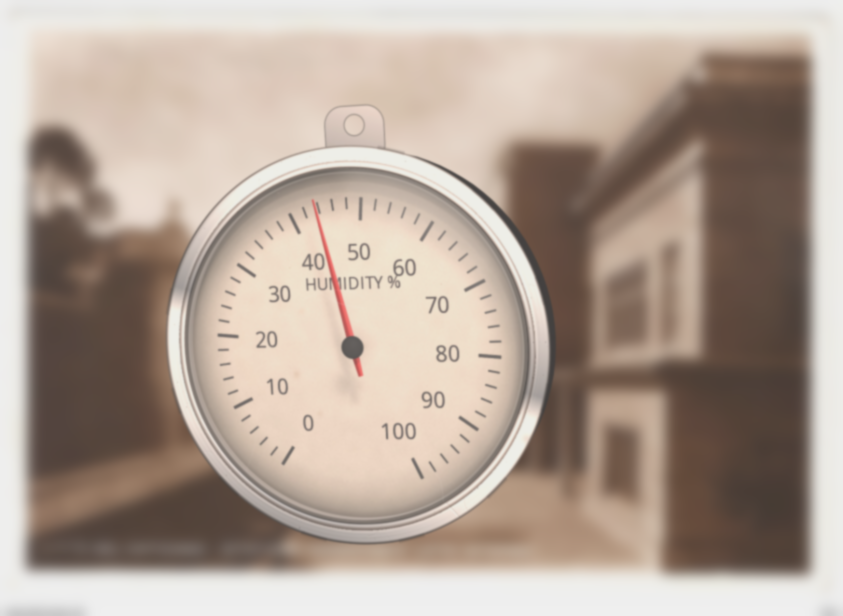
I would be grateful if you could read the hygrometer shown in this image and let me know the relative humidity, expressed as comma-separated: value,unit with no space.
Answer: 44,%
